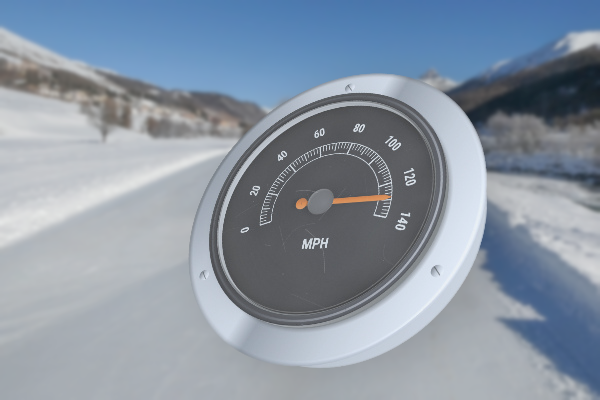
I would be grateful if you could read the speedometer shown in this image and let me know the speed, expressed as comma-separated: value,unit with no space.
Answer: 130,mph
